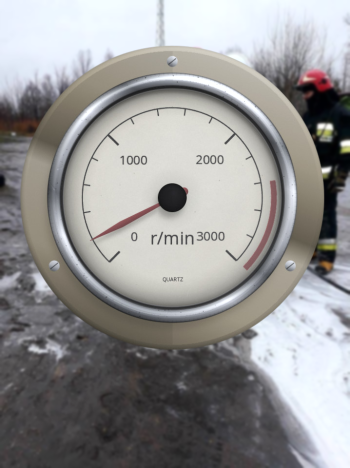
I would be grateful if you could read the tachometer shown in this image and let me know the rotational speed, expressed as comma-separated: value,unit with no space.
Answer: 200,rpm
